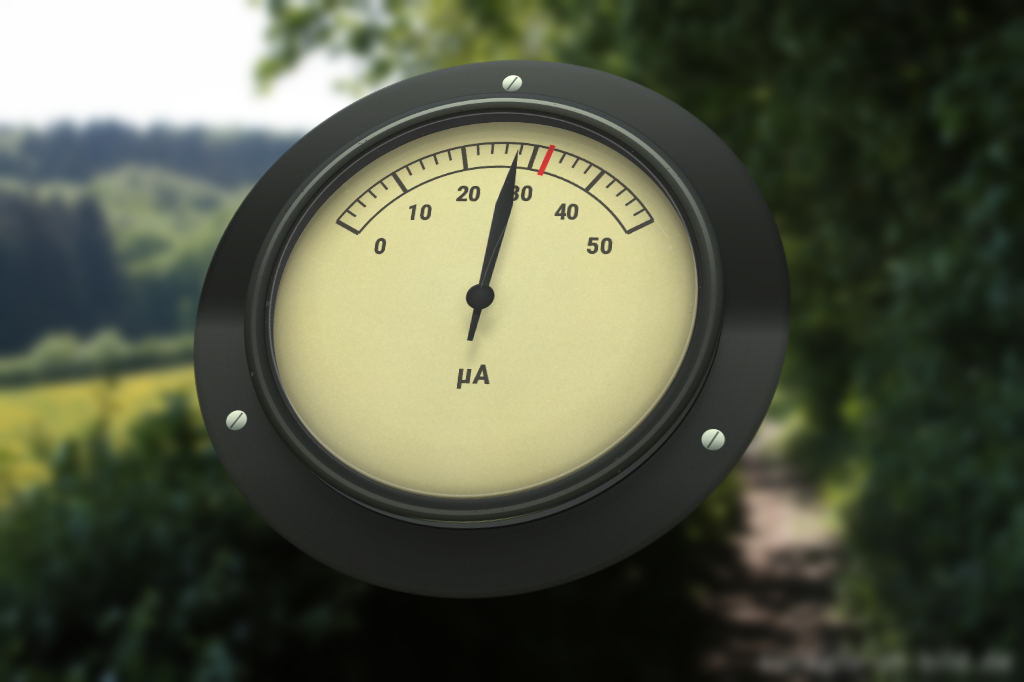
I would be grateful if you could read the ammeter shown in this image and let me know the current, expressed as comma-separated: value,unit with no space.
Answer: 28,µA
